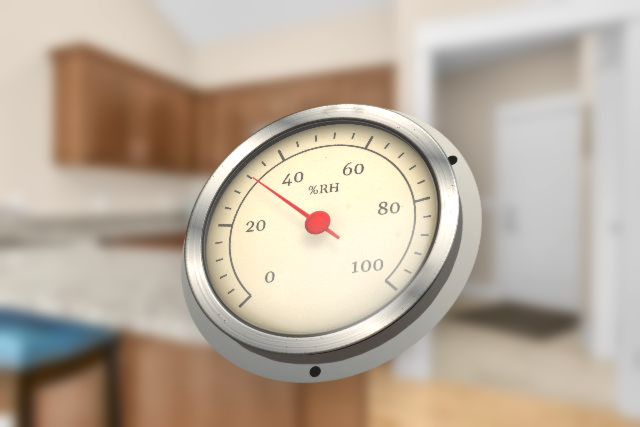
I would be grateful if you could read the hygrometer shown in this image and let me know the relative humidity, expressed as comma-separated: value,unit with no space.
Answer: 32,%
